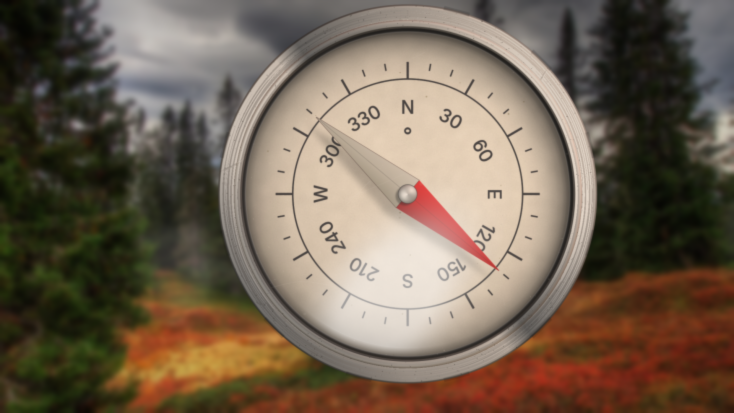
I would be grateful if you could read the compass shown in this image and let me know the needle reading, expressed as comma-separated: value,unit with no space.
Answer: 130,°
